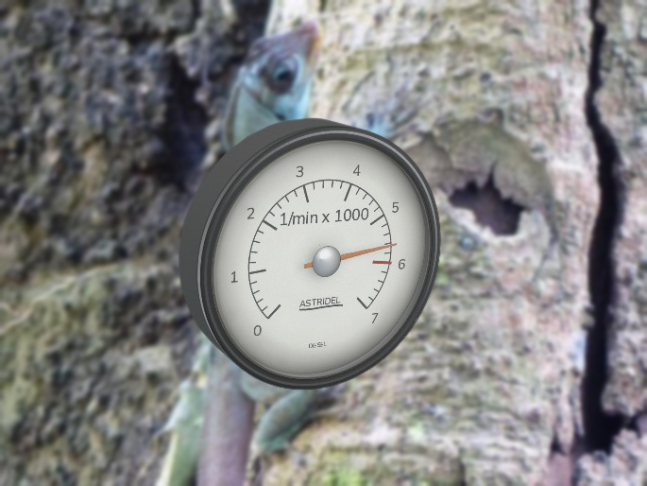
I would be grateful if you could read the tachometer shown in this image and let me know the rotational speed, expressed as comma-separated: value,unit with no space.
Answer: 5600,rpm
